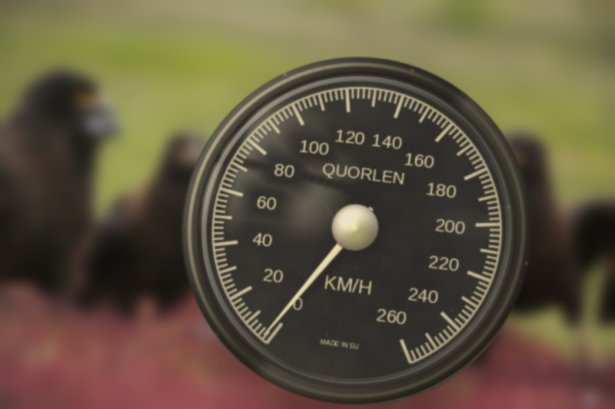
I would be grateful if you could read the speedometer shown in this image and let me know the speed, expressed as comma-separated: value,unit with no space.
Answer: 2,km/h
